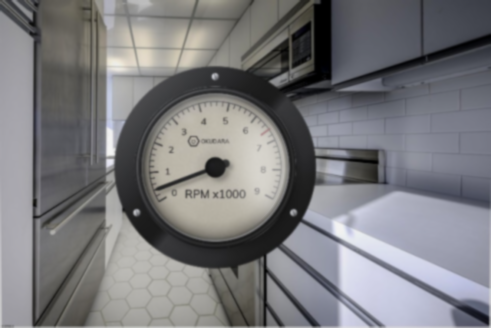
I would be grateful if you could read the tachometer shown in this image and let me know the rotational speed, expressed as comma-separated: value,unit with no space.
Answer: 400,rpm
